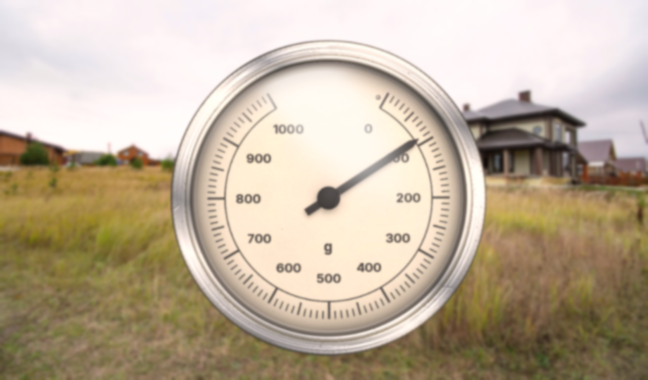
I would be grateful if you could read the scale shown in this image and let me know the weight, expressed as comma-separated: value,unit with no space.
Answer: 90,g
